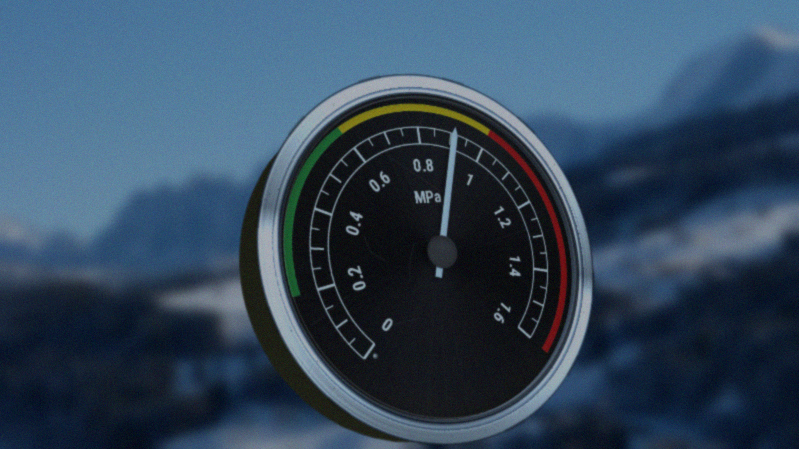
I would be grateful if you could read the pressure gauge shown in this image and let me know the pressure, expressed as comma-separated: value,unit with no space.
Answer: 0.9,MPa
